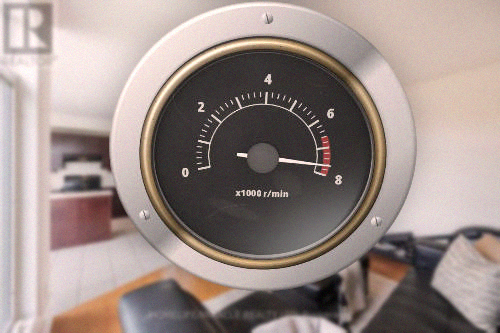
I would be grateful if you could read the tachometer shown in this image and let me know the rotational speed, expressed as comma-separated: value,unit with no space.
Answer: 7600,rpm
